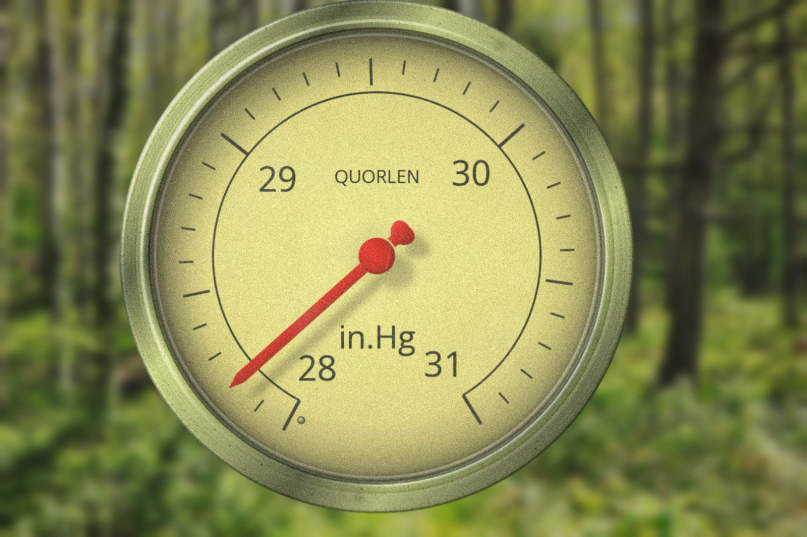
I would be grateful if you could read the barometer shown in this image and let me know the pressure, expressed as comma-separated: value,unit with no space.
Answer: 28.2,inHg
